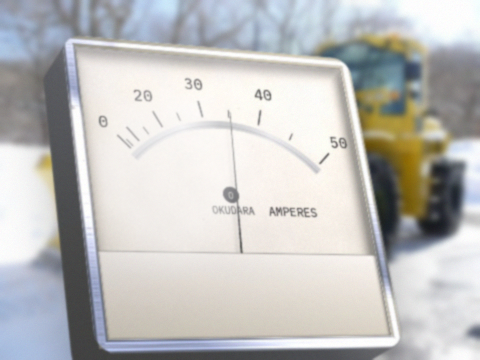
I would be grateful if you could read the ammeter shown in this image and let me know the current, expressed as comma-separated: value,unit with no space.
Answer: 35,A
